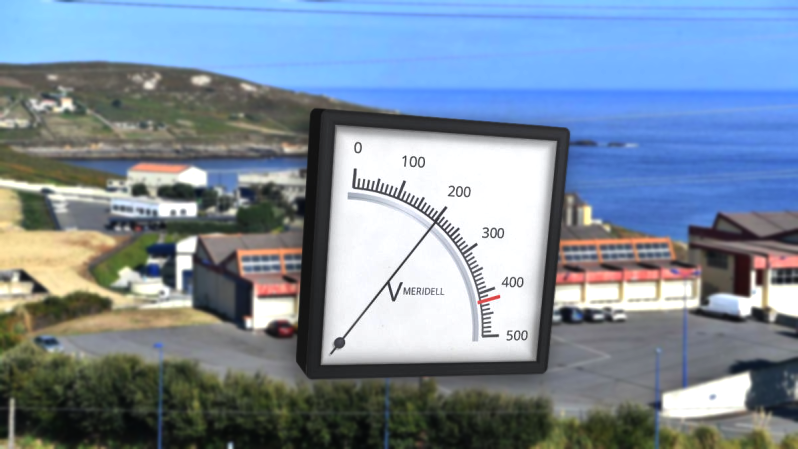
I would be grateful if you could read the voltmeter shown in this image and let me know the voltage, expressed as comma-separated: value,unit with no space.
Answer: 200,V
